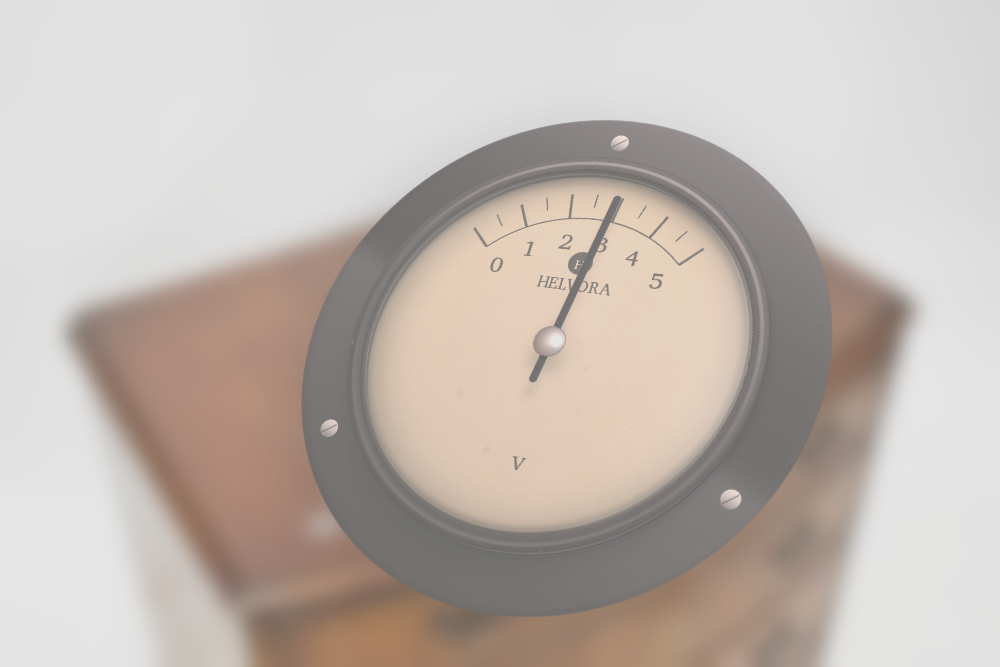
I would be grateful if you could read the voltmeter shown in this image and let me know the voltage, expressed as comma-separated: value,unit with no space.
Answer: 3,V
